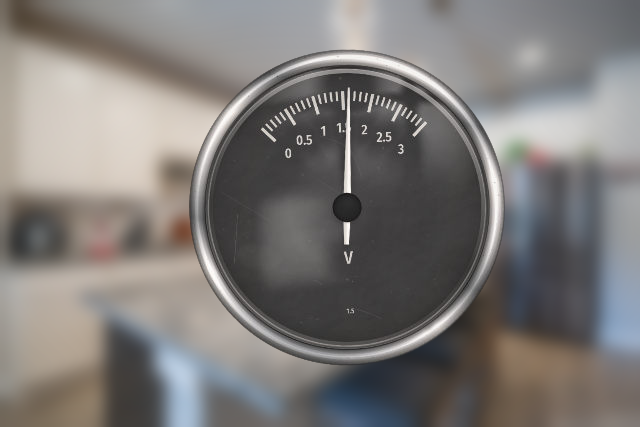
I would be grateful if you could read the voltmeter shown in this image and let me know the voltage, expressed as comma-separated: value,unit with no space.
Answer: 1.6,V
